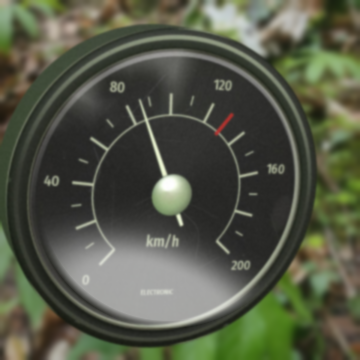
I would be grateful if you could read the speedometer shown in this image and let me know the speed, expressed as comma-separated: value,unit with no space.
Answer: 85,km/h
